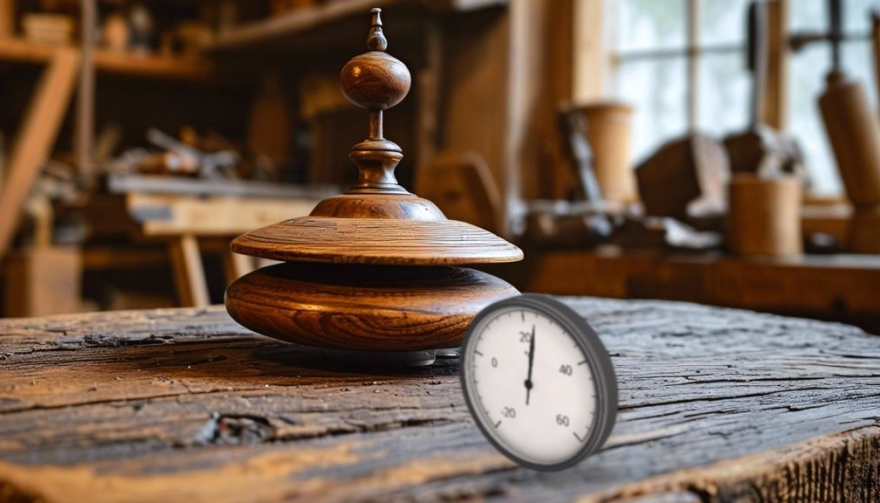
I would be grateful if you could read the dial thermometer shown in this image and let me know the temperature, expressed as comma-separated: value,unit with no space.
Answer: 24,°C
